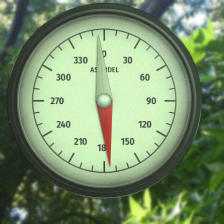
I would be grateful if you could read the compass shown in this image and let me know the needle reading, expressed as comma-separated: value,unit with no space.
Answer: 175,°
